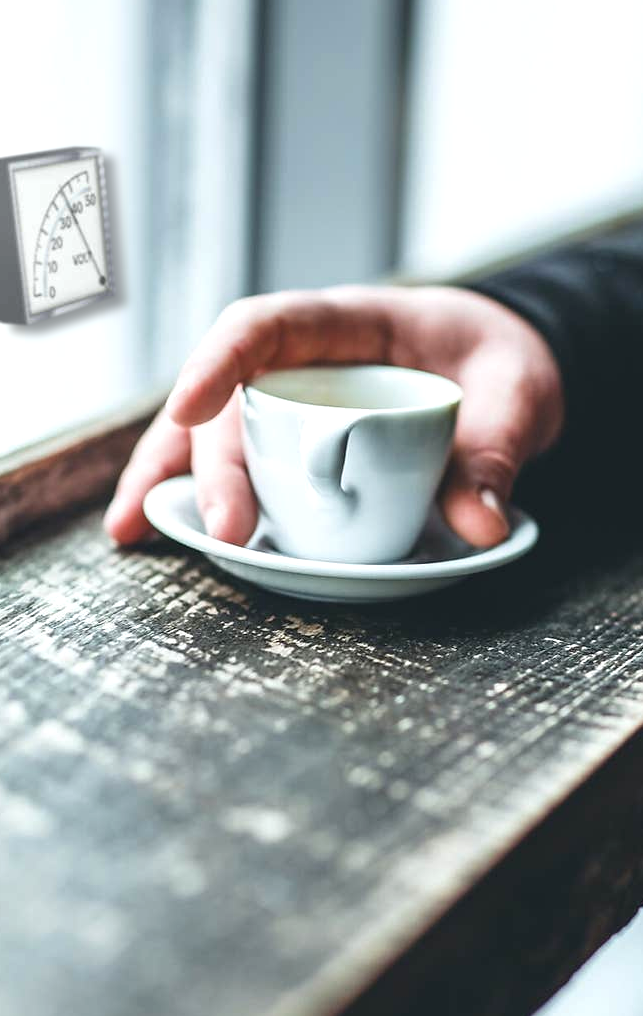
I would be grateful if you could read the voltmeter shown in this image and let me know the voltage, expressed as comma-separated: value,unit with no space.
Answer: 35,V
